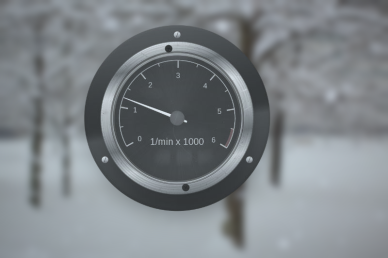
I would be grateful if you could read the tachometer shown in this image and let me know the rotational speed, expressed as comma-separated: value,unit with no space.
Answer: 1250,rpm
